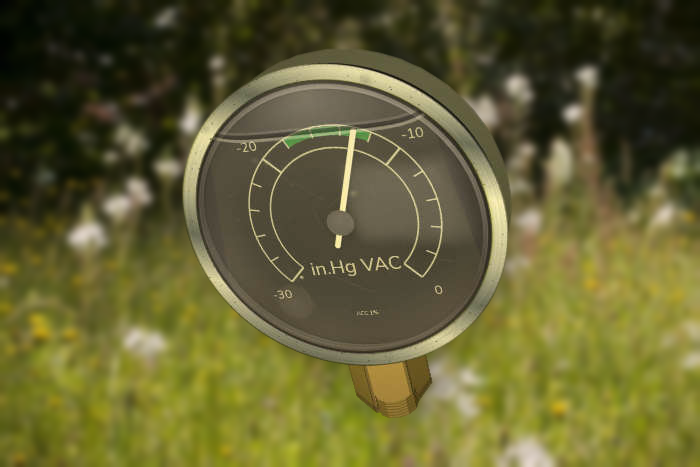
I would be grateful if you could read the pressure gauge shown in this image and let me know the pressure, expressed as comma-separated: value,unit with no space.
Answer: -13,inHg
